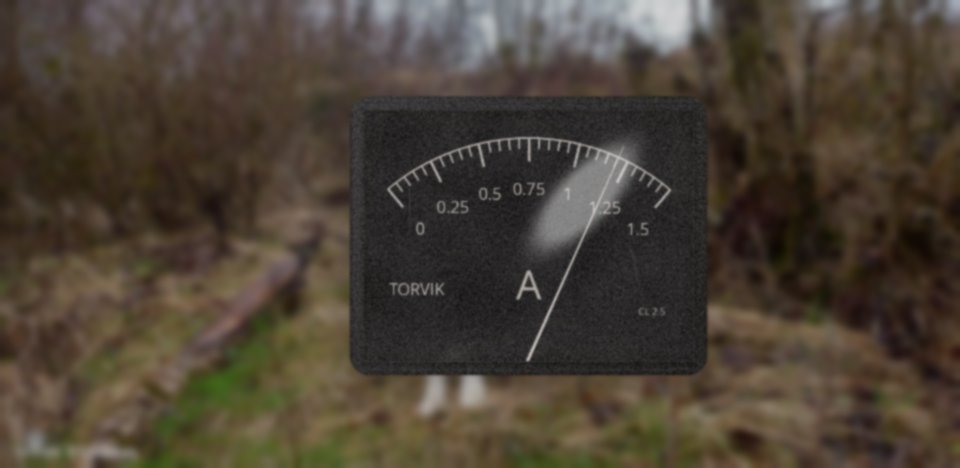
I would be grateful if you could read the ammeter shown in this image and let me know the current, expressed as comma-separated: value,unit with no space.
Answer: 1.2,A
